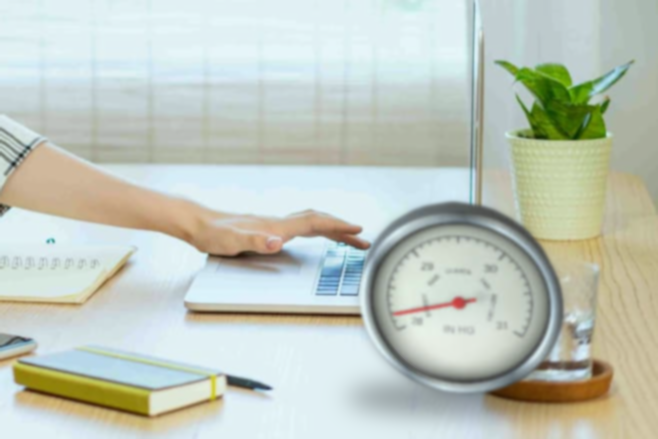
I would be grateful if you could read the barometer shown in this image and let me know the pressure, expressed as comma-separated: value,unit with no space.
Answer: 28.2,inHg
